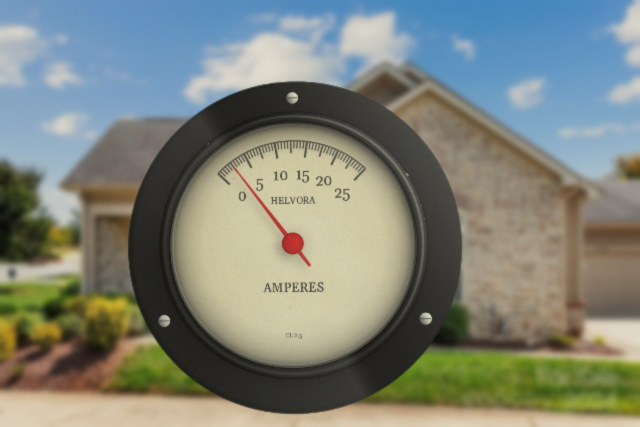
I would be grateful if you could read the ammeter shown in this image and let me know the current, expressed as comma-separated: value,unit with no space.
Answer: 2.5,A
